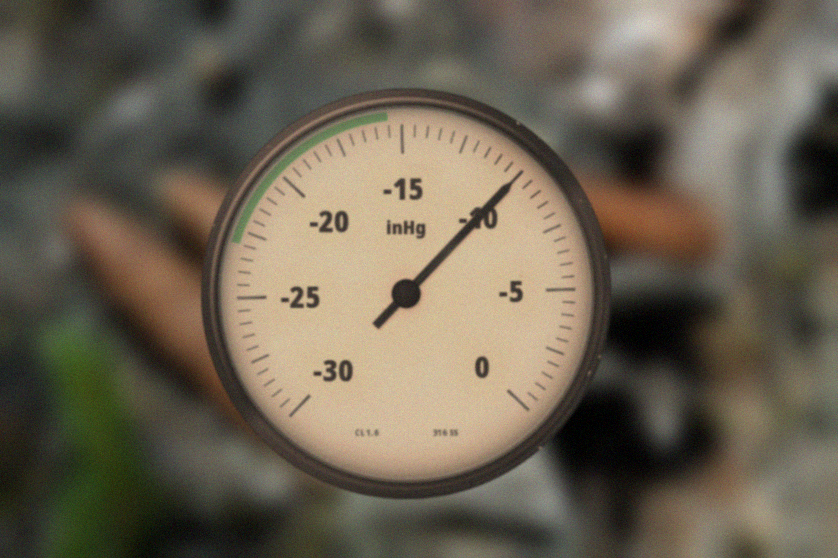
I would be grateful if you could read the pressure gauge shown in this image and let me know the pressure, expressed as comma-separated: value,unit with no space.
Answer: -10,inHg
